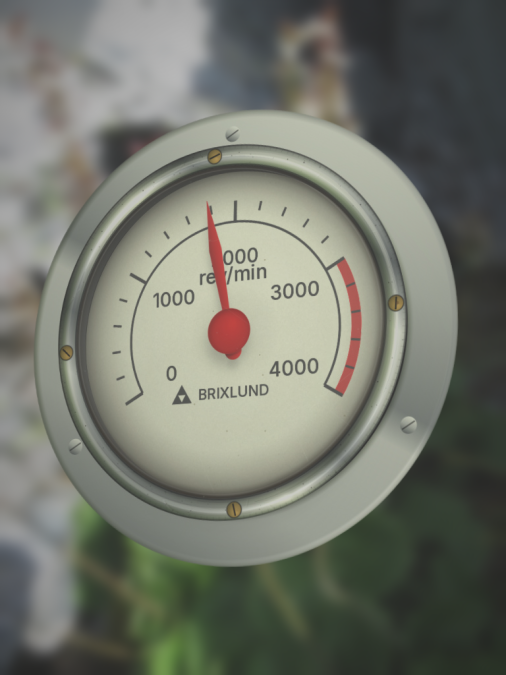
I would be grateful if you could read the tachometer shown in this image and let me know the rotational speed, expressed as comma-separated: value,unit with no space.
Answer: 1800,rpm
